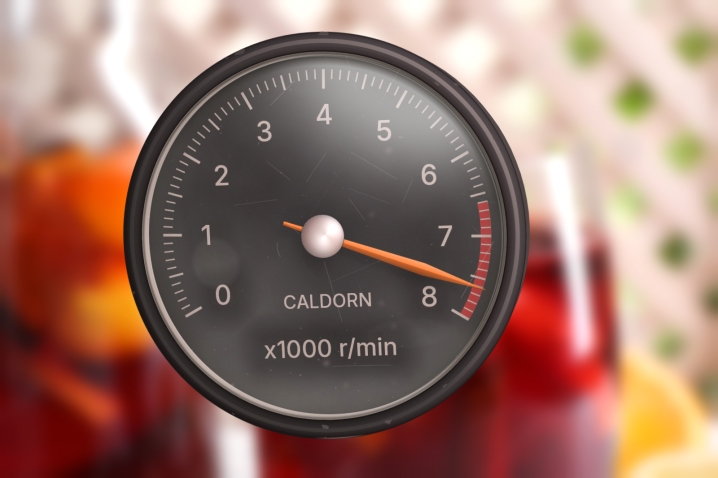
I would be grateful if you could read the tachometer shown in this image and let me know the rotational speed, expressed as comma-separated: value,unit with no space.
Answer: 7600,rpm
